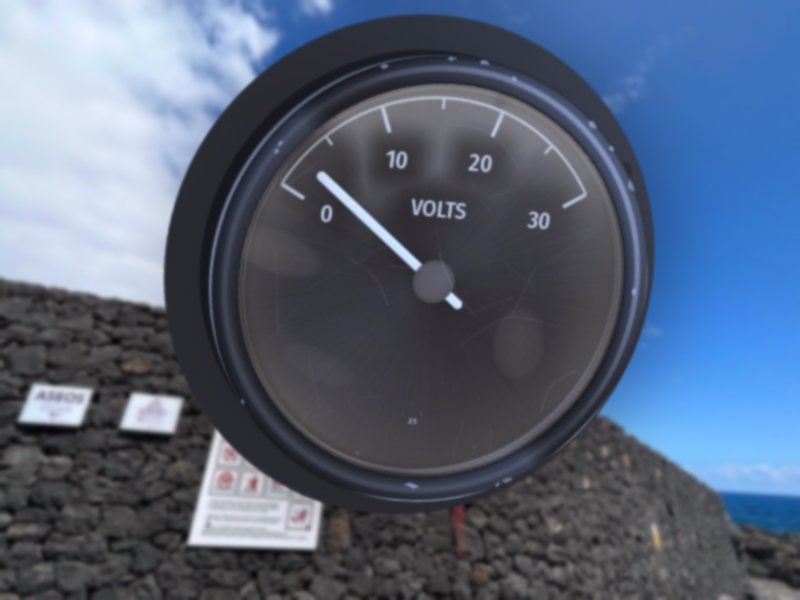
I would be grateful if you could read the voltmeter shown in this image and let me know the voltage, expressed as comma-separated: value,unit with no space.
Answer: 2.5,V
